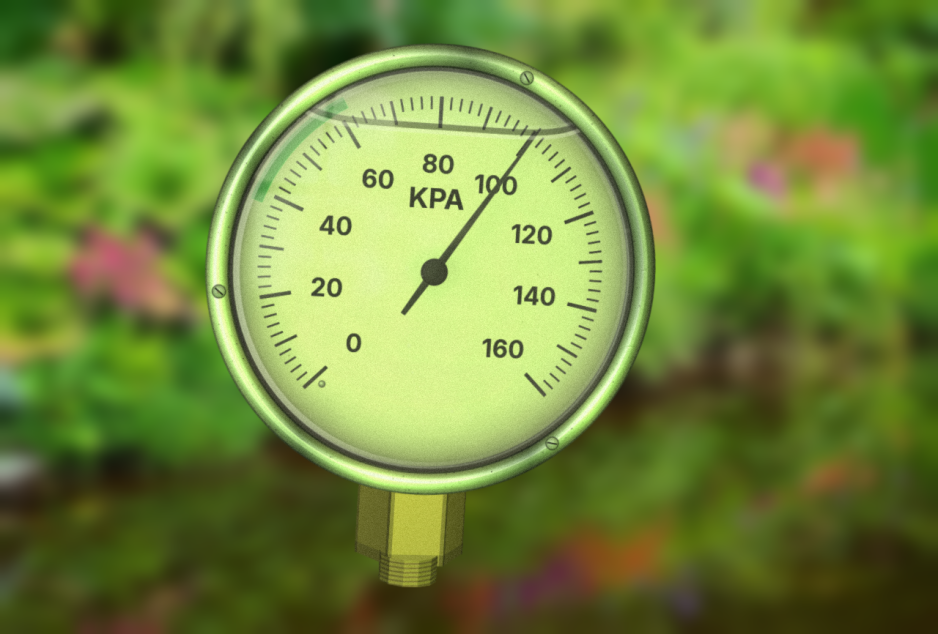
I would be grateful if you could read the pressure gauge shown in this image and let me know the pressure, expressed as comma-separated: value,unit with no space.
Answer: 100,kPa
